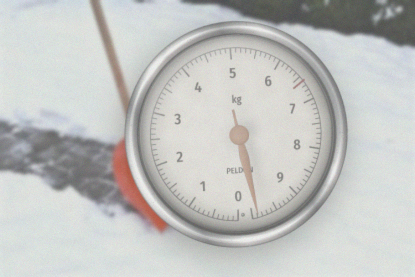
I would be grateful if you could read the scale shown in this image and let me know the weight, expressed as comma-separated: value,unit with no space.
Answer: 9.9,kg
